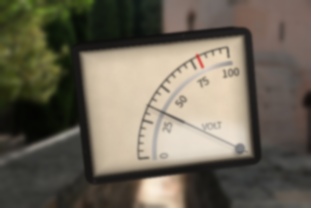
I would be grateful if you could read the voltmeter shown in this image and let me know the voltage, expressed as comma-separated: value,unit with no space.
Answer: 35,V
